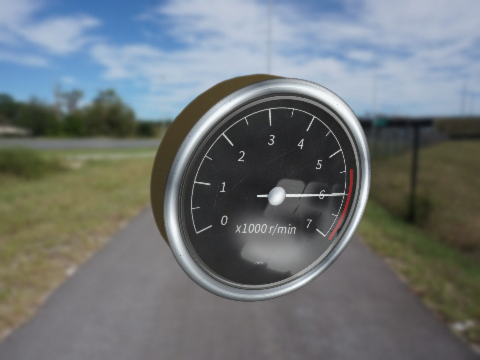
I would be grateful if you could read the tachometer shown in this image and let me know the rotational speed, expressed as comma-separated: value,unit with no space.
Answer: 6000,rpm
